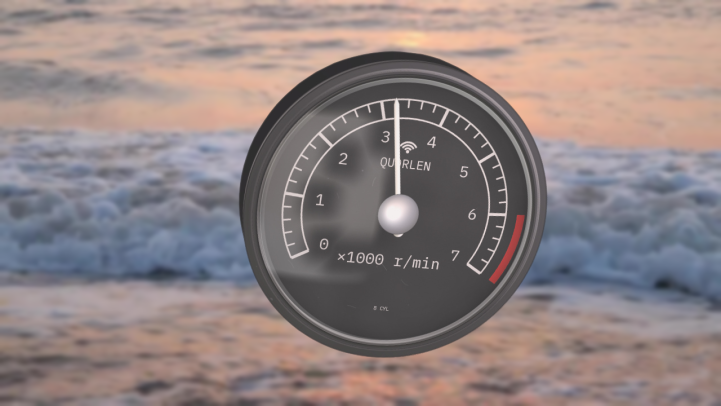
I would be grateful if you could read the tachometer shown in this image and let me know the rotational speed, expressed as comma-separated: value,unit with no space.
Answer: 3200,rpm
